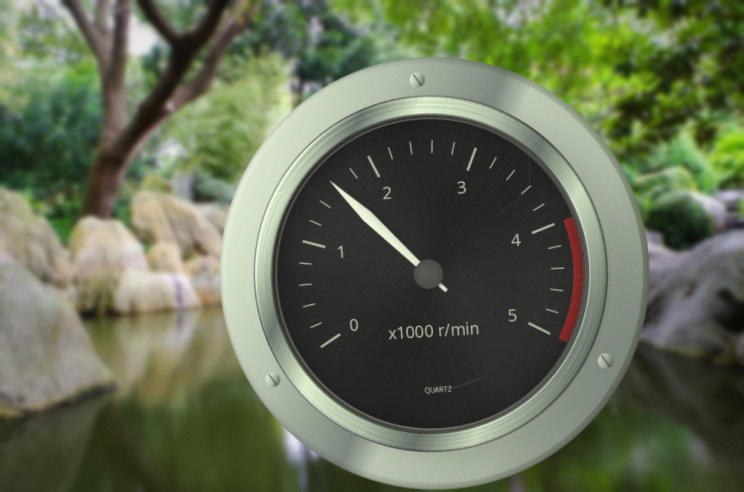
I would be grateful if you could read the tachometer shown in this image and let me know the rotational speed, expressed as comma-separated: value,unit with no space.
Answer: 1600,rpm
